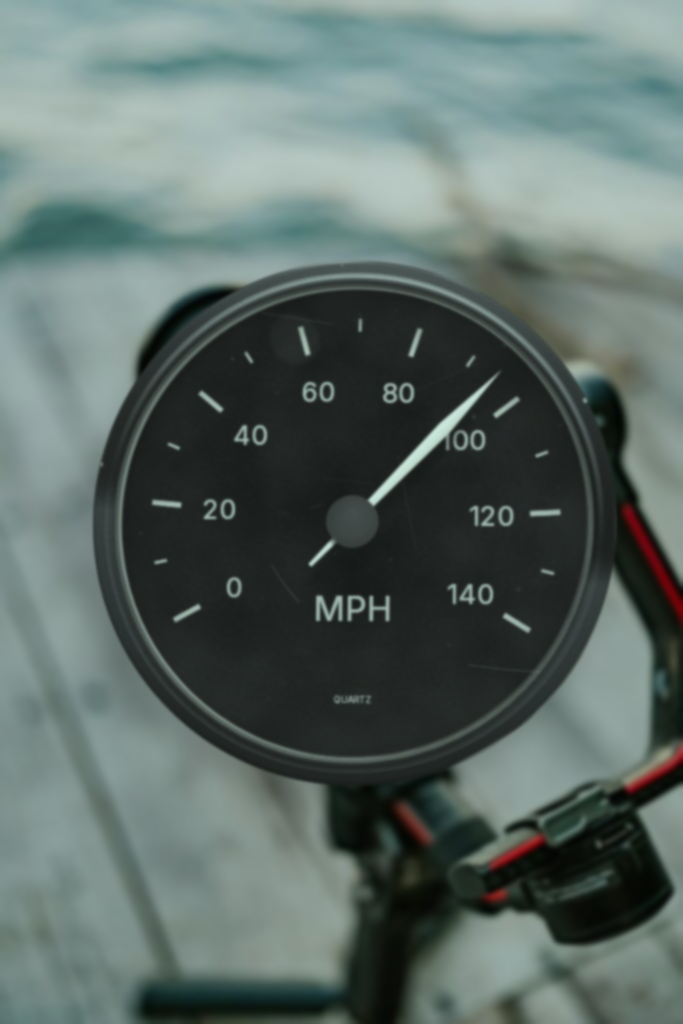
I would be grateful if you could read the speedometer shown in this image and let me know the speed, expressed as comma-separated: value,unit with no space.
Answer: 95,mph
